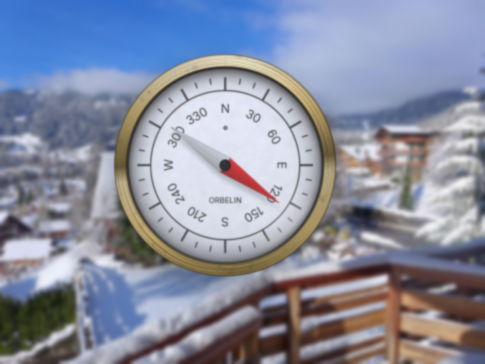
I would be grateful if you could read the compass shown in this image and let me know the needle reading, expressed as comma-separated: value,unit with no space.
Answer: 125,°
